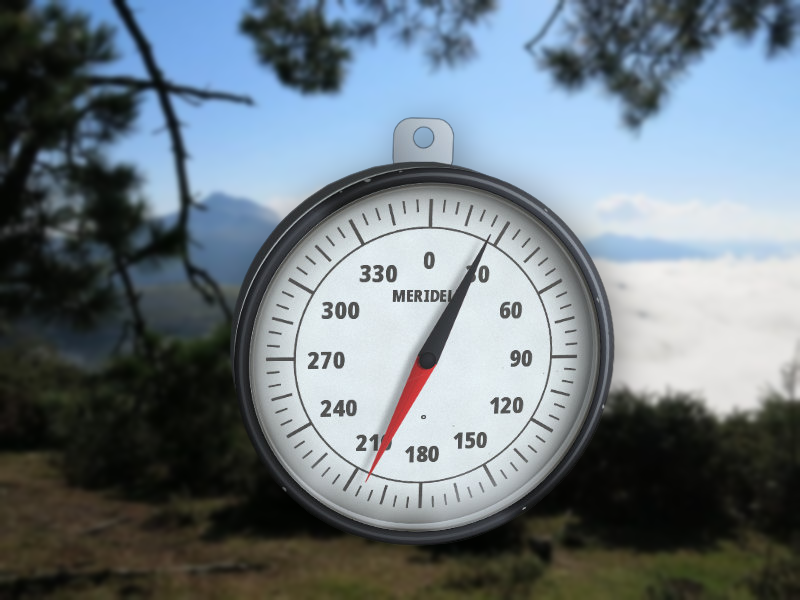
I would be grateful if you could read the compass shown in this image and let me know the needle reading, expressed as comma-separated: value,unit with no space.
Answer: 205,°
